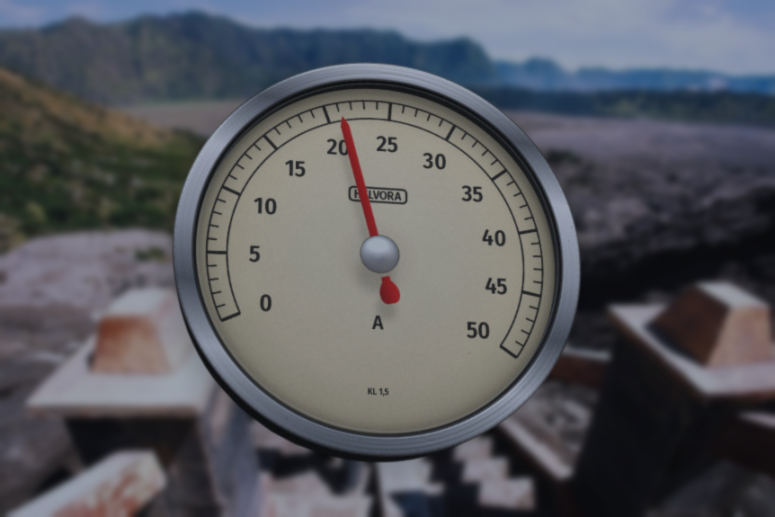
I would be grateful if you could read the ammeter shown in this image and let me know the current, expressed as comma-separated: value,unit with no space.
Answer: 21,A
